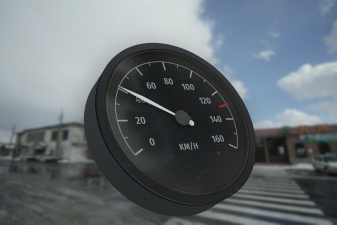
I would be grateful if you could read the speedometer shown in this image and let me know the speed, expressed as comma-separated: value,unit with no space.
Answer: 40,km/h
